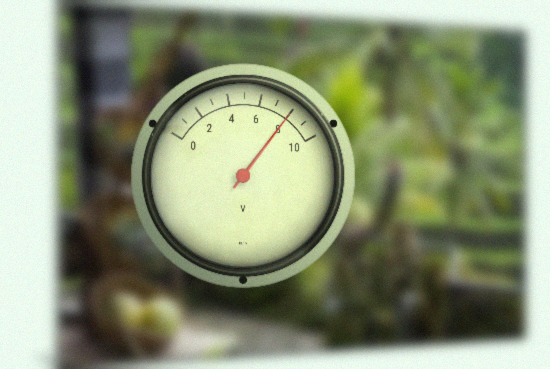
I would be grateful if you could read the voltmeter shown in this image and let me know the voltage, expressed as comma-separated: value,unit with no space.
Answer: 8,V
